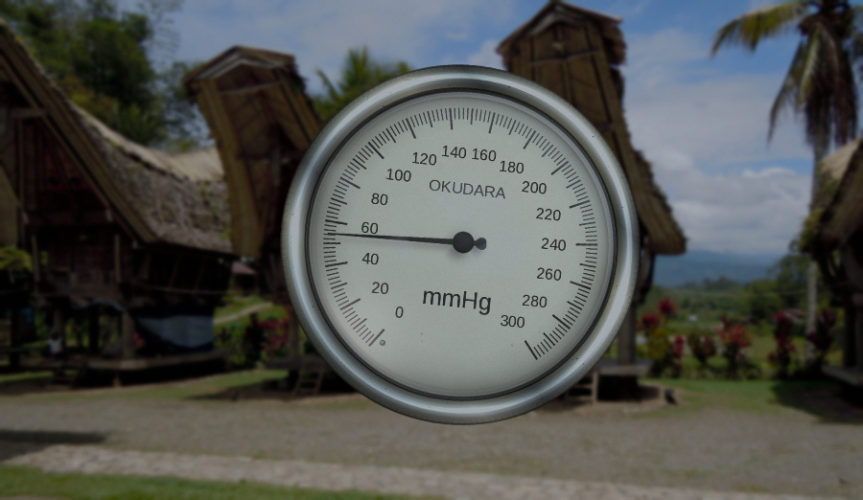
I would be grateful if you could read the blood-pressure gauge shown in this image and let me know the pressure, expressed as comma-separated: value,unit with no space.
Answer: 54,mmHg
